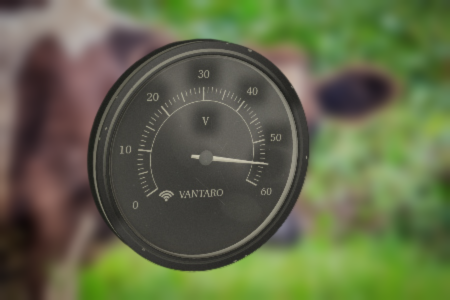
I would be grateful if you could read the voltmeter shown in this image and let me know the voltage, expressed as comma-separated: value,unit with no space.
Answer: 55,V
